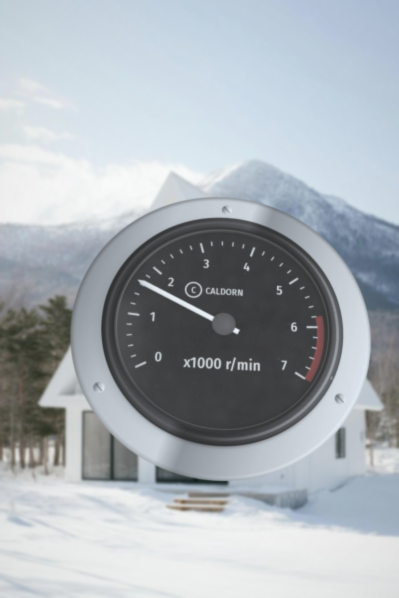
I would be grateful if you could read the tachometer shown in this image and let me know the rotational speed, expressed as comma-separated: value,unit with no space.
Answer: 1600,rpm
